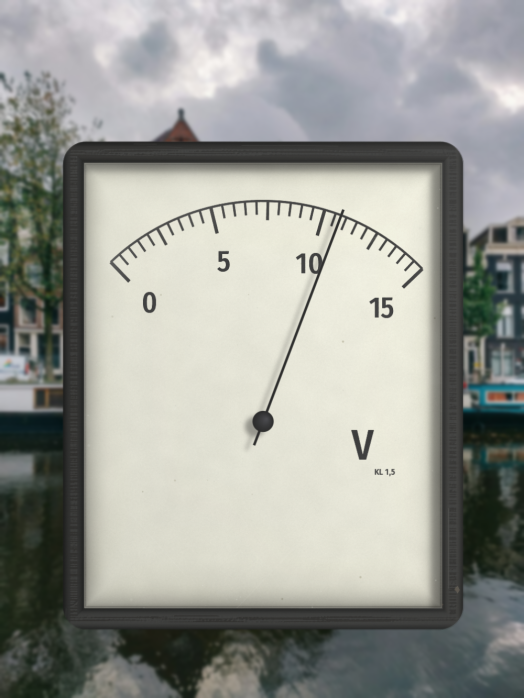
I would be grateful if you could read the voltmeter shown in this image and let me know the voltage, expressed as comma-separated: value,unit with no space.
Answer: 10.75,V
